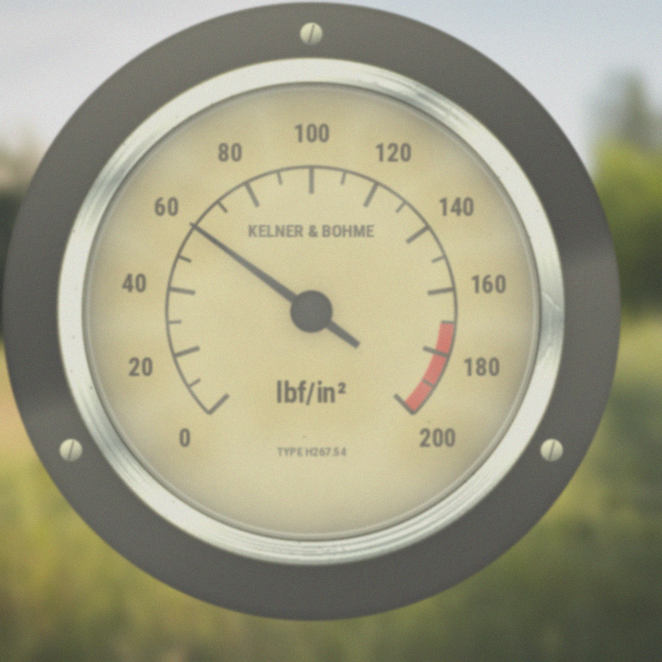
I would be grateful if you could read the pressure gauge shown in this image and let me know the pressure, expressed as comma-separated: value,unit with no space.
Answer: 60,psi
